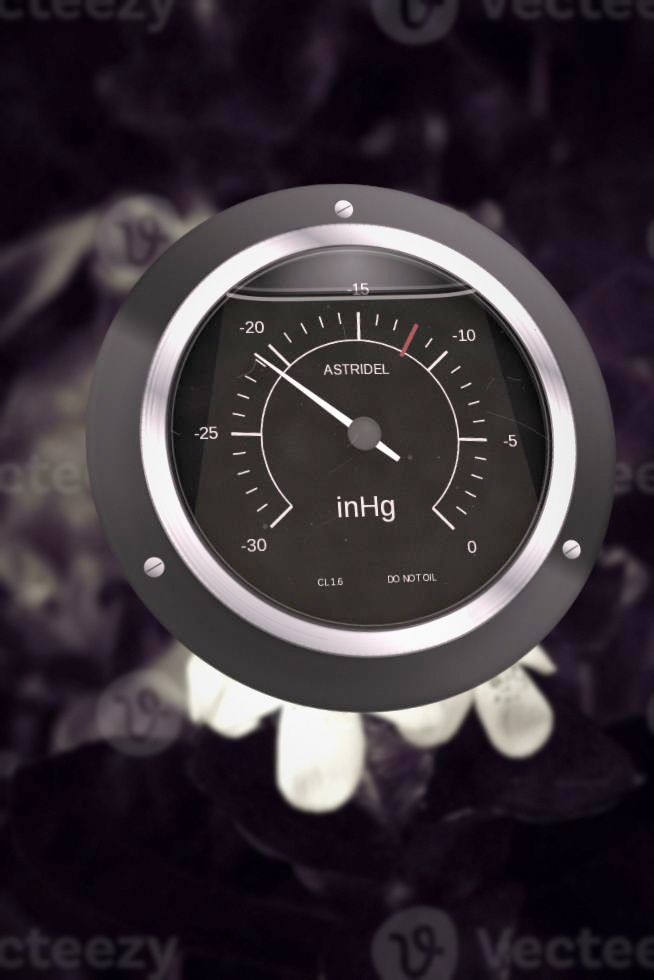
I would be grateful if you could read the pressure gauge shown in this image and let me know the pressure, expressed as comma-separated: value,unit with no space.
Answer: -21,inHg
